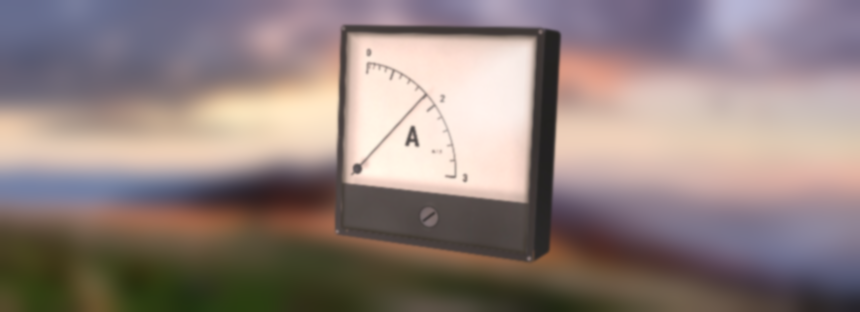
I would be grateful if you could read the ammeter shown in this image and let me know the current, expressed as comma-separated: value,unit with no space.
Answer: 1.8,A
